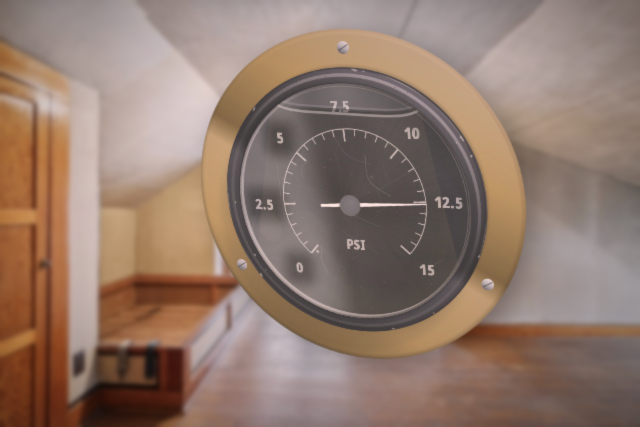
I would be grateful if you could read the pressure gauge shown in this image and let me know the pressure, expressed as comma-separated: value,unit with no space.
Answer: 12.5,psi
